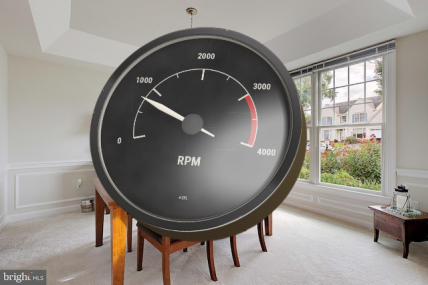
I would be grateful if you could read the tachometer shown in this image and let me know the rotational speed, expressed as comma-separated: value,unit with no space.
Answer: 750,rpm
